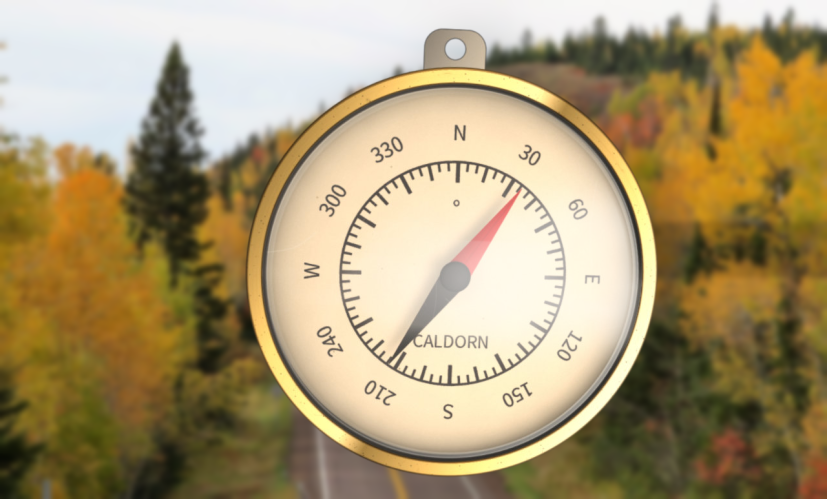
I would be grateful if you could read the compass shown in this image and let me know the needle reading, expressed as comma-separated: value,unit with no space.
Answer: 35,°
